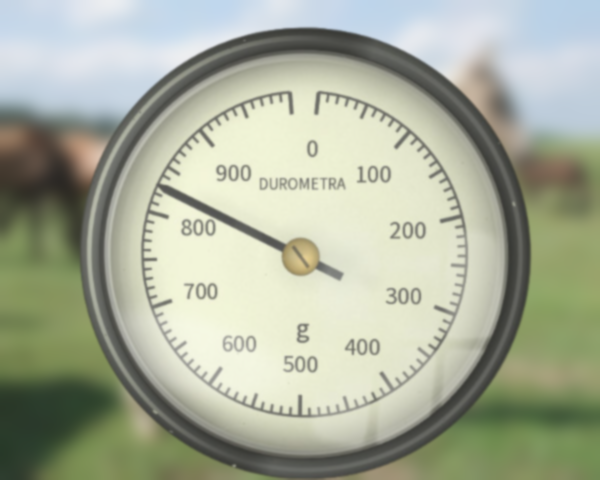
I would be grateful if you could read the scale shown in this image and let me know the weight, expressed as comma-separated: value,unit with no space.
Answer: 830,g
